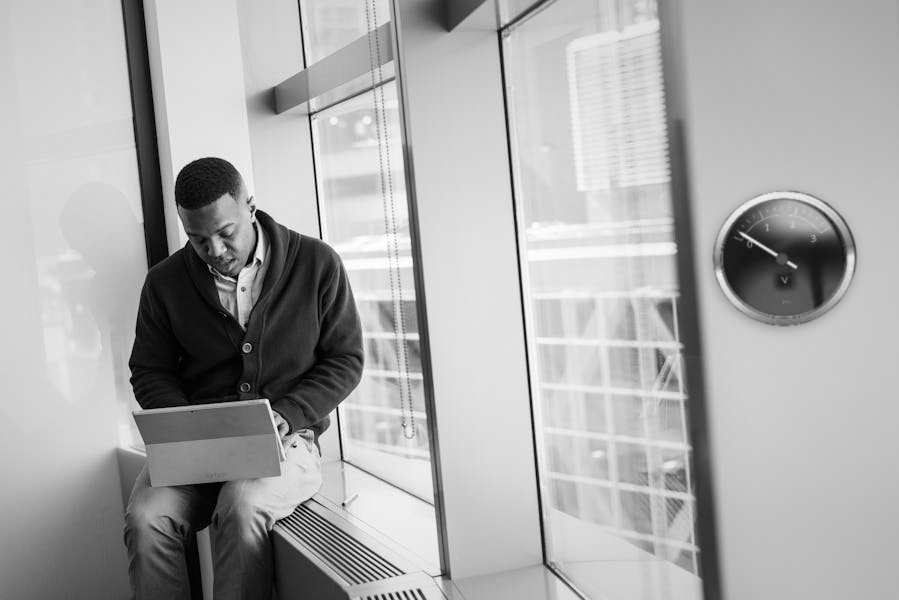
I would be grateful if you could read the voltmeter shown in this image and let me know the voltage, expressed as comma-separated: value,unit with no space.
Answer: 0.2,V
